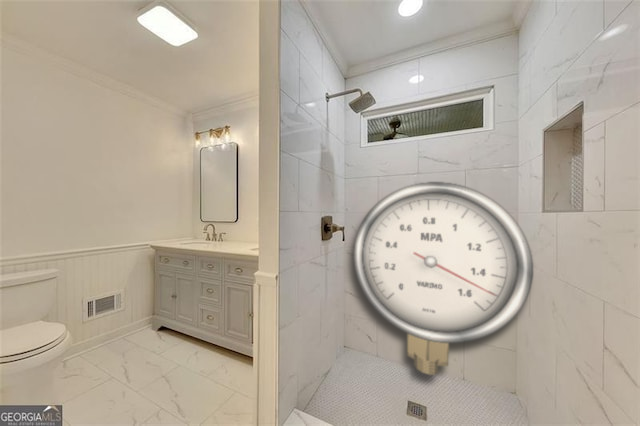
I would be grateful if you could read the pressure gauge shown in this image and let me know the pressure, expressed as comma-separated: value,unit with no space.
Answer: 1.5,MPa
